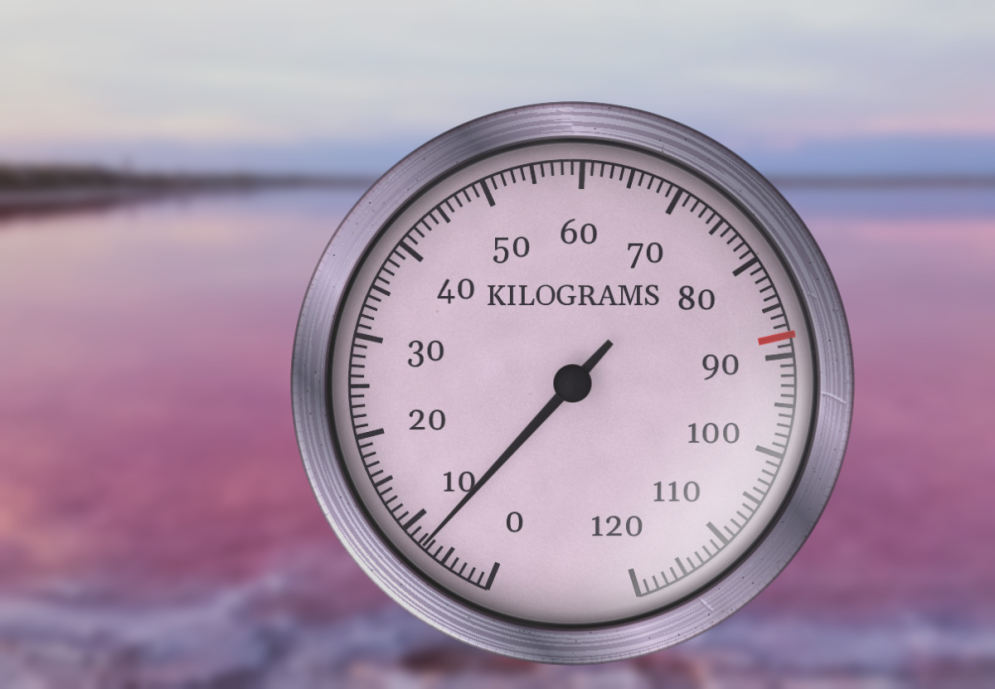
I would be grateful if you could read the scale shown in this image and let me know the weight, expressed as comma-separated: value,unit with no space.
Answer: 7.5,kg
